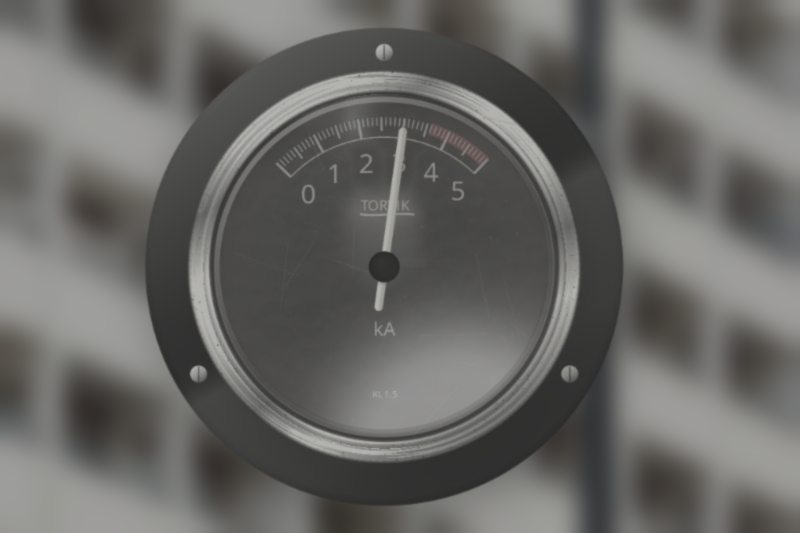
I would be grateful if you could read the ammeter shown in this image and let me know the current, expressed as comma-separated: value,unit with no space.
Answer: 3,kA
